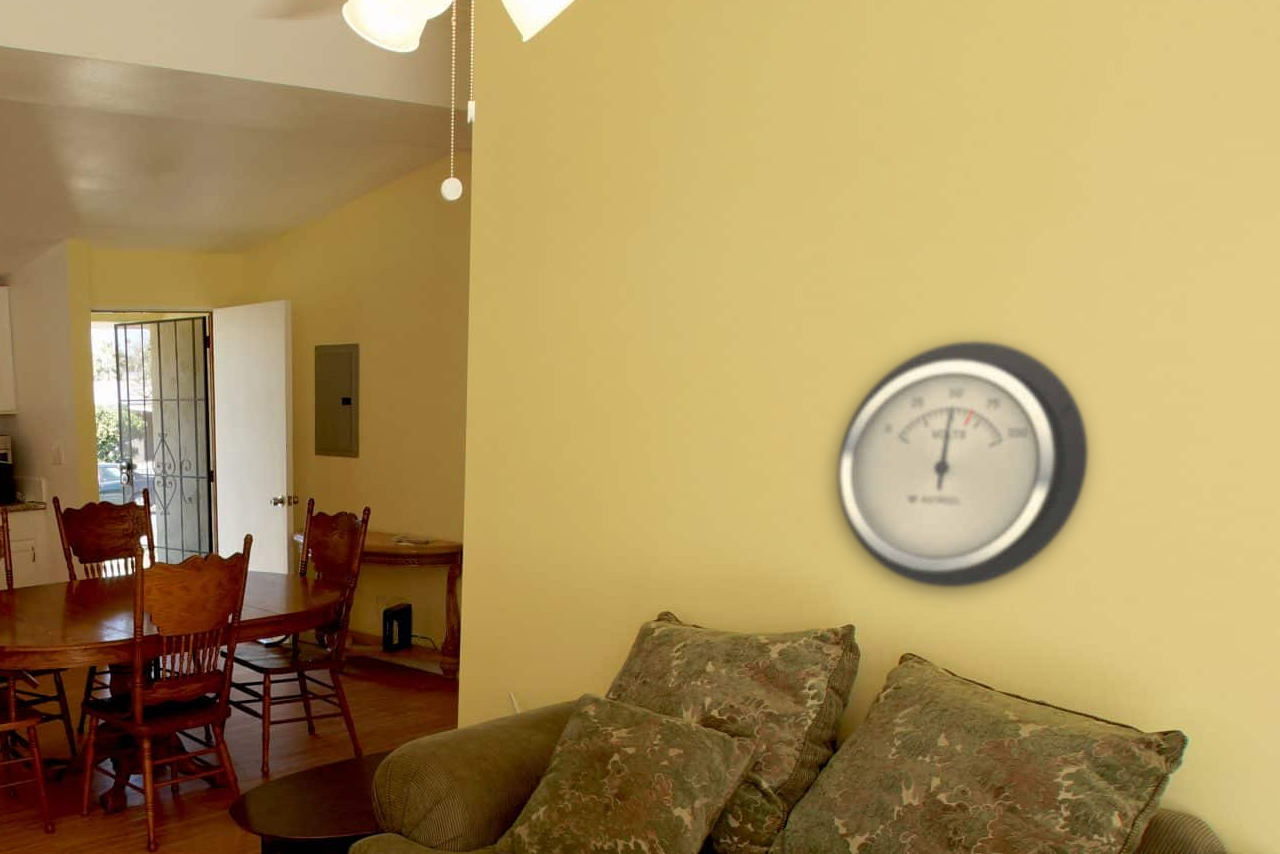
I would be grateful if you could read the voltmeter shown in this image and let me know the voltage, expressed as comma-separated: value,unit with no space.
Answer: 50,V
